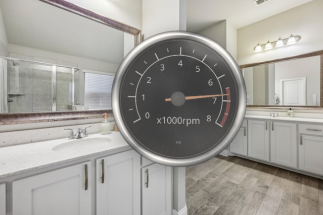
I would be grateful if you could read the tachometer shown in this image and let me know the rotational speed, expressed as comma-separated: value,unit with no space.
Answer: 6750,rpm
